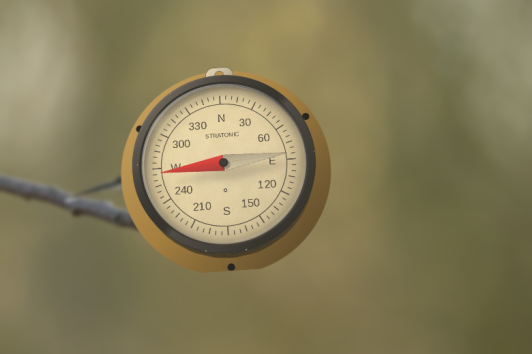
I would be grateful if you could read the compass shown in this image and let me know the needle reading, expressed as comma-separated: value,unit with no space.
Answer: 265,°
